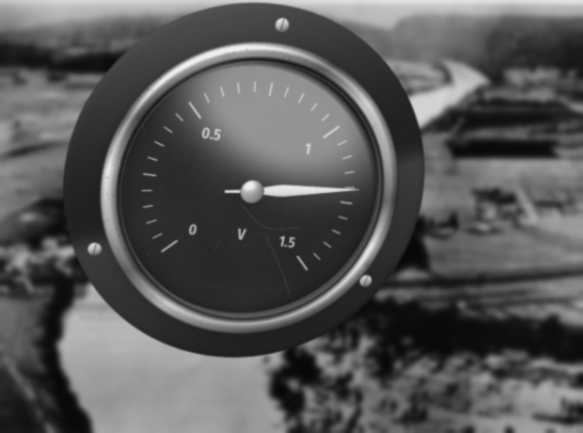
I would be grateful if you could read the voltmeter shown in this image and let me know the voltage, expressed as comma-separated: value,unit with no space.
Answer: 1.2,V
